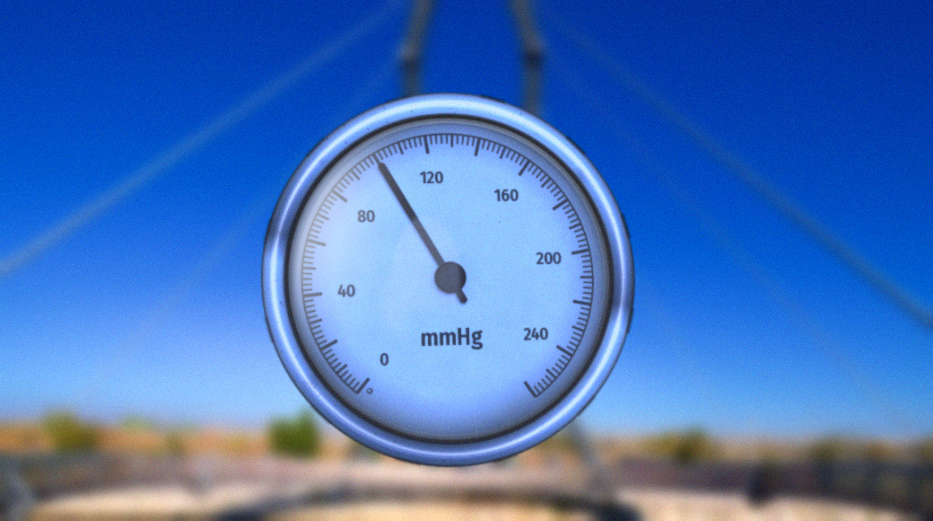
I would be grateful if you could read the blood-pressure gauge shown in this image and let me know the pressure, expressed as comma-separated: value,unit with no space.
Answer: 100,mmHg
